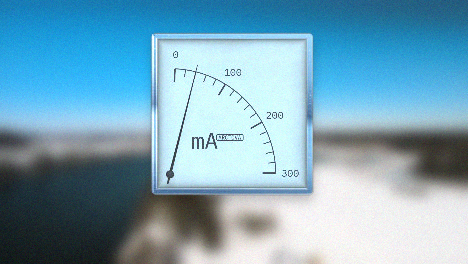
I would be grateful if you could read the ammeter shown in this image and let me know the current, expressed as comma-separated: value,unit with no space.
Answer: 40,mA
